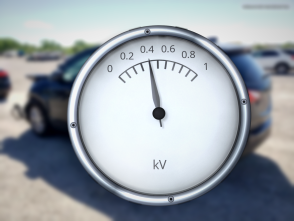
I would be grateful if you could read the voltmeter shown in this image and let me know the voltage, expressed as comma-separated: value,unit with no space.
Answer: 0.4,kV
